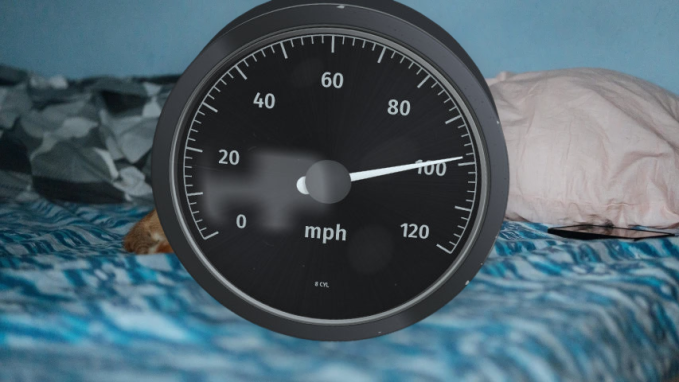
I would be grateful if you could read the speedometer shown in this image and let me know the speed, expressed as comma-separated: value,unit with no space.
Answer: 98,mph
